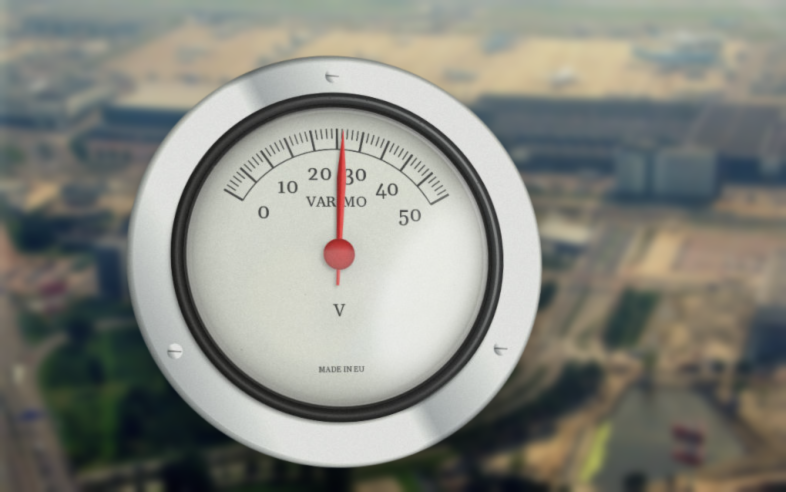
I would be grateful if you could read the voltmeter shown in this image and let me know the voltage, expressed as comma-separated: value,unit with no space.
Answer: 26,V
